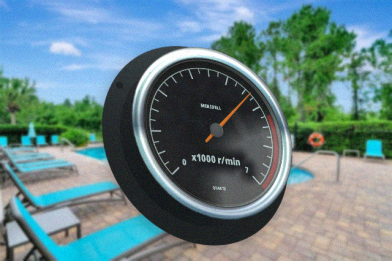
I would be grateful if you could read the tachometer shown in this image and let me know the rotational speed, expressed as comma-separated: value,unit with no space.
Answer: 4625,rpm
